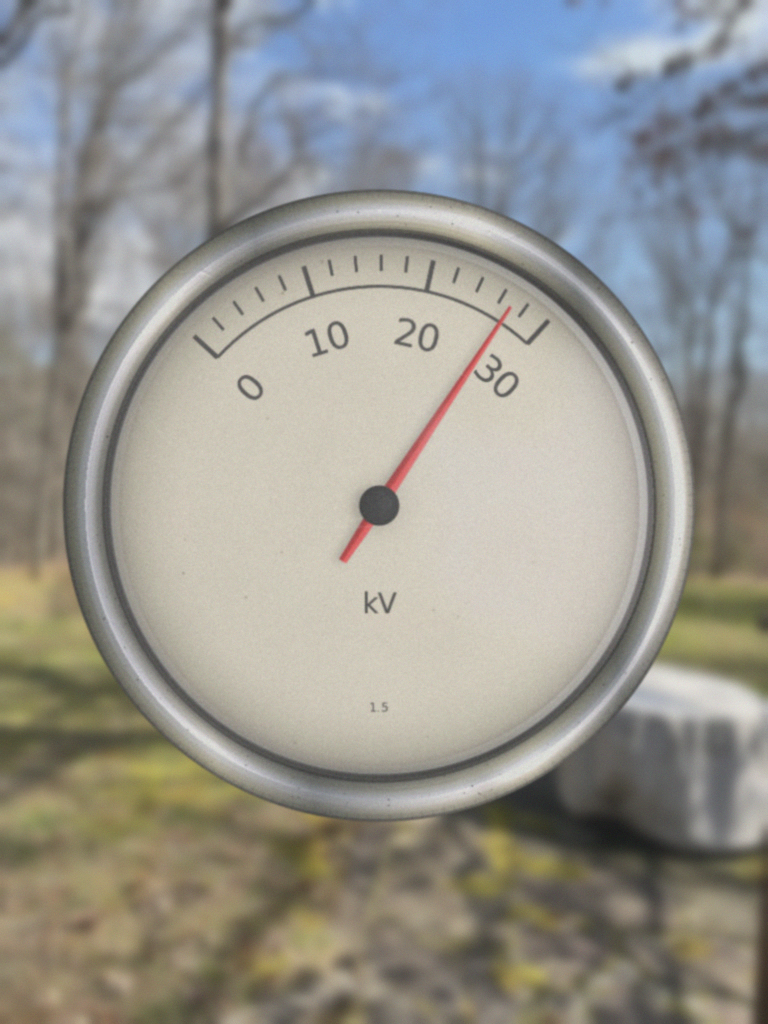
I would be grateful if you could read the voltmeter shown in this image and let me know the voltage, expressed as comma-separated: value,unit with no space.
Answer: 27,kV
